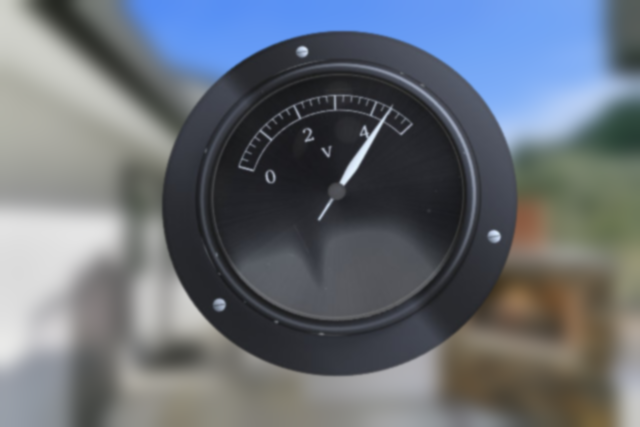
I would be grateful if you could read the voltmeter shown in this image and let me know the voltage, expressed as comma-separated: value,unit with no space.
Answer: 4.4,V
